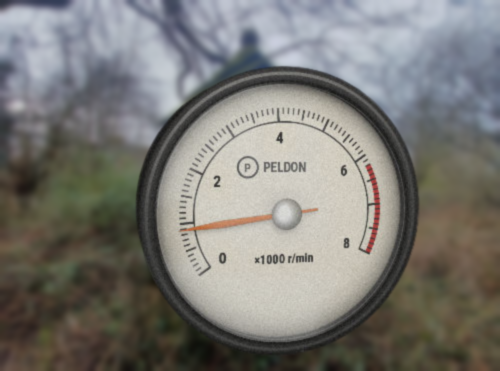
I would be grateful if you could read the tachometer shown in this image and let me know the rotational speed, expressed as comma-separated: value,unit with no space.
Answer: 900,rpm
